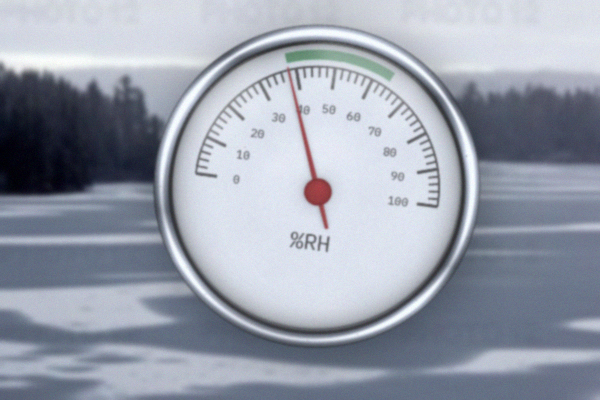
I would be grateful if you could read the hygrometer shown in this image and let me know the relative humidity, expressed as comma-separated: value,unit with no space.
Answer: 38,%
